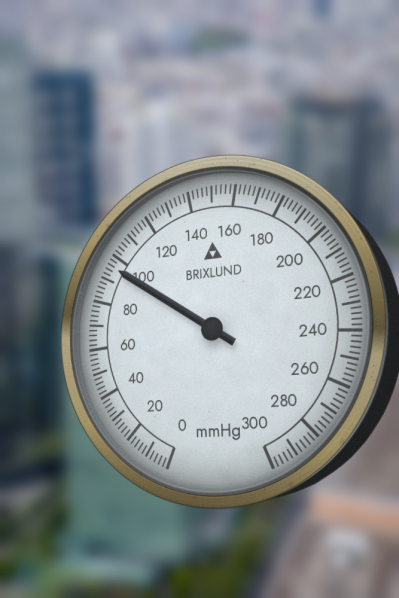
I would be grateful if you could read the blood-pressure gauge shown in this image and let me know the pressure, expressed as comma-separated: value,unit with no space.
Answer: 96,mmHg
